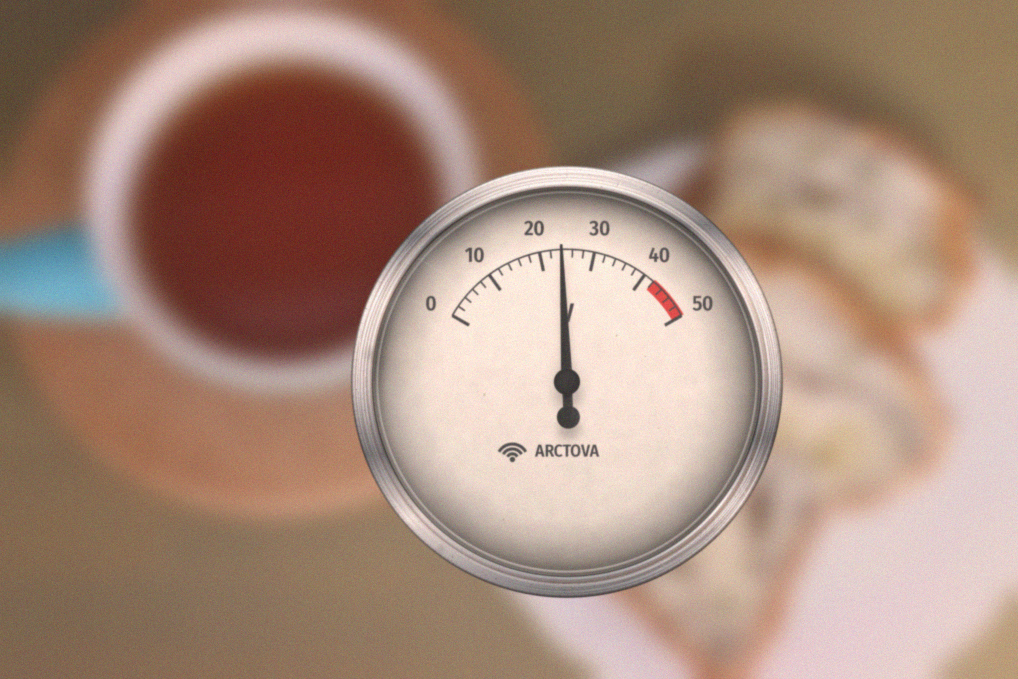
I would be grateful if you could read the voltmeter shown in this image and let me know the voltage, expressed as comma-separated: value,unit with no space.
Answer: 24,V
